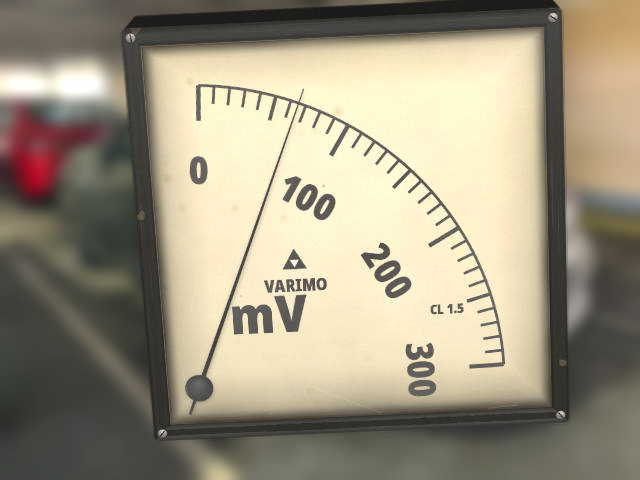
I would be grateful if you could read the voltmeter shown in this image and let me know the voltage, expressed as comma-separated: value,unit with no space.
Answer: 65,mV
